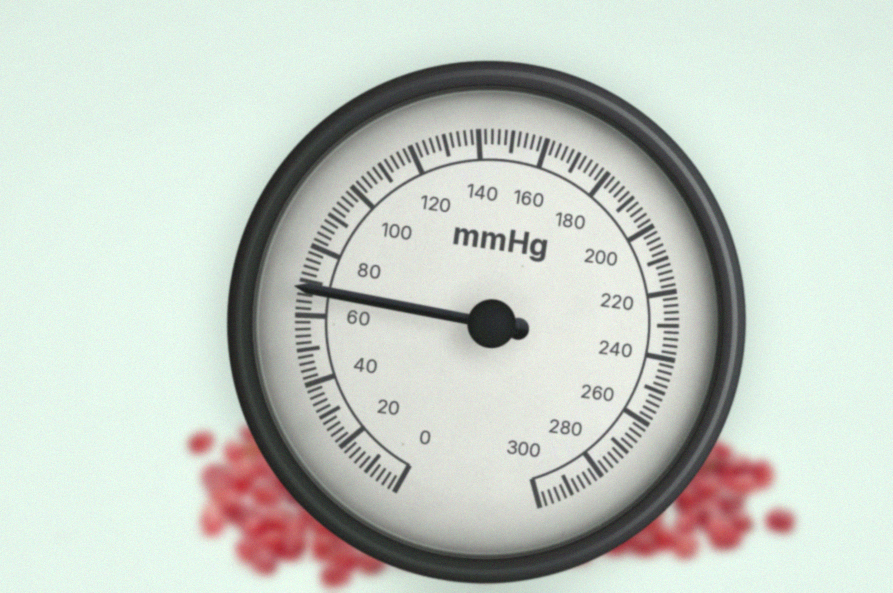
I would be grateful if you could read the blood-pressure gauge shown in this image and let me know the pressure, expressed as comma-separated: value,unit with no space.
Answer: 68,mmHg
